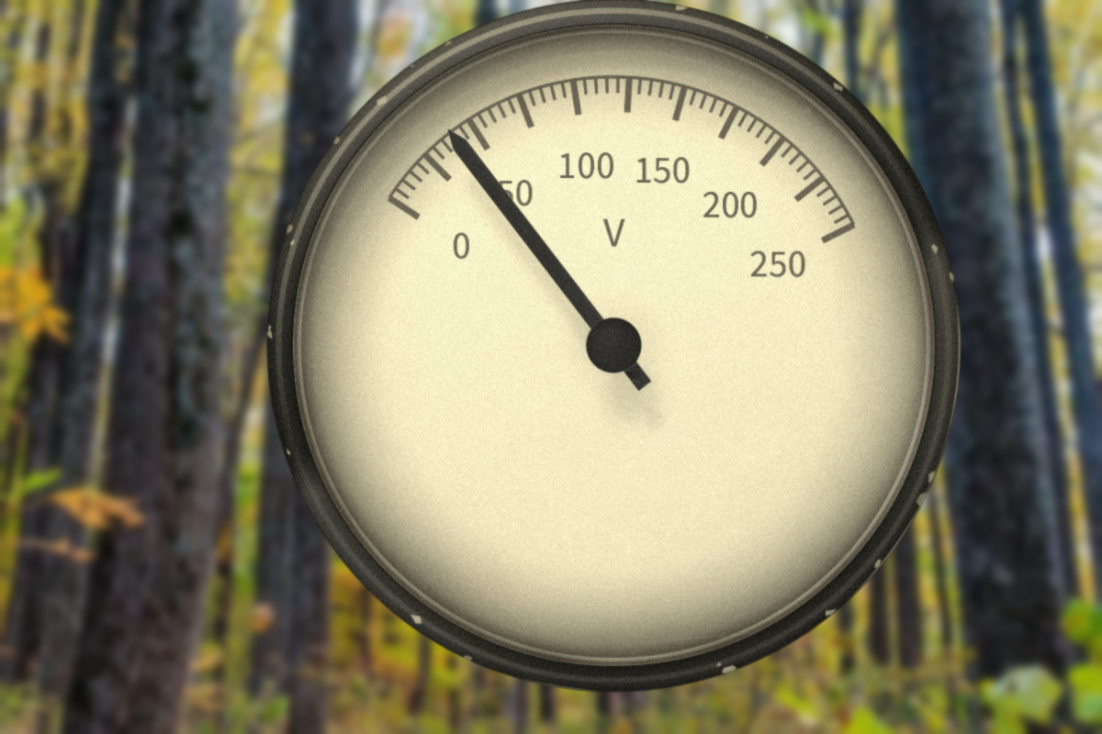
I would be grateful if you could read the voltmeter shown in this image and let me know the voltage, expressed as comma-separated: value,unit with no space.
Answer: 40,V
